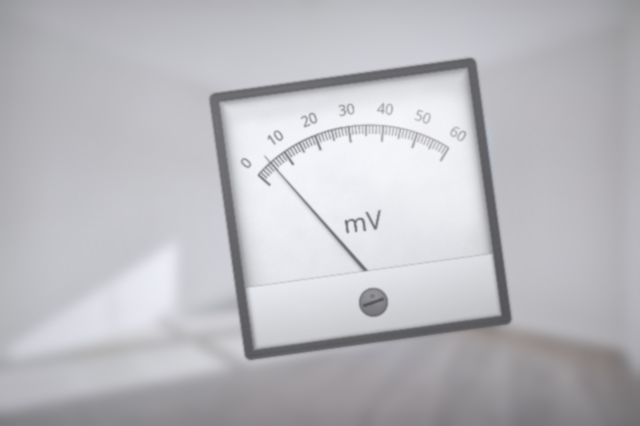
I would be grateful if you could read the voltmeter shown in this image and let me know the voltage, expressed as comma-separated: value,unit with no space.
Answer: 5,mV
